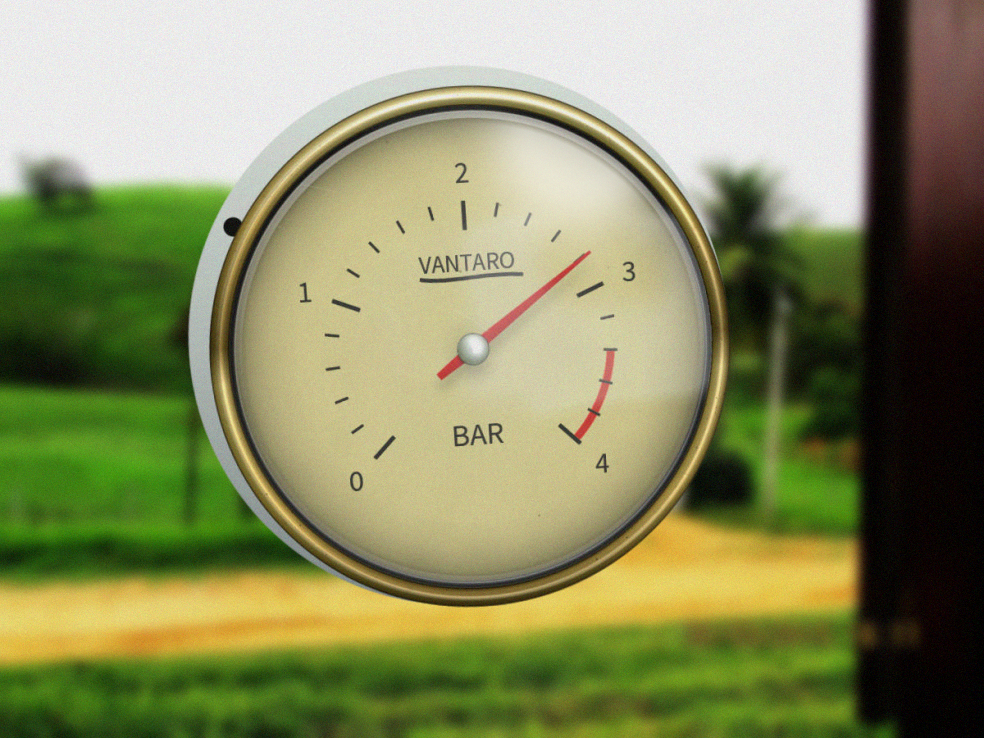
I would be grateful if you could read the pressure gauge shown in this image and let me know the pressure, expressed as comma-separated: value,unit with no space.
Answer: 2.8,bar
